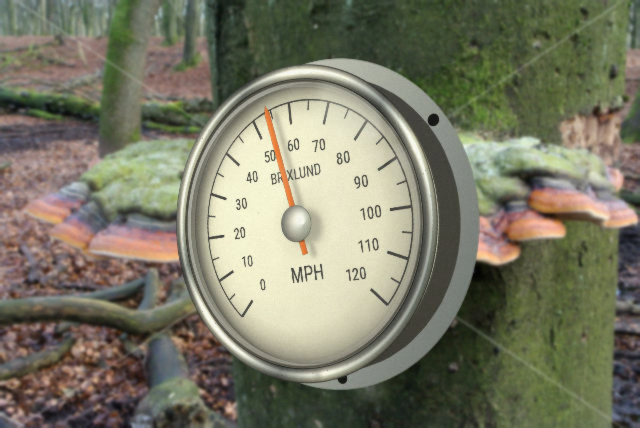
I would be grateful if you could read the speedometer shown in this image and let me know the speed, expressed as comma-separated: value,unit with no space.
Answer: 55,mph
